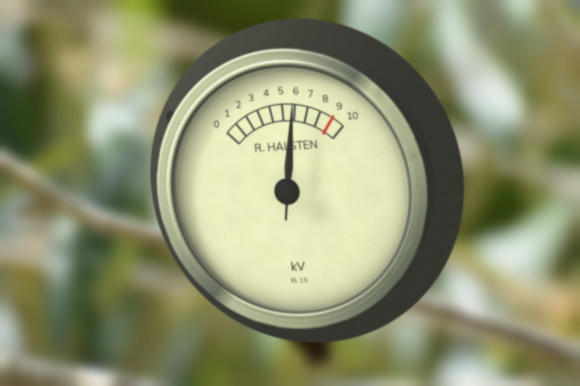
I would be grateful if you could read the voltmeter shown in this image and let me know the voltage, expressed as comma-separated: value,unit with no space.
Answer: 6,kV
